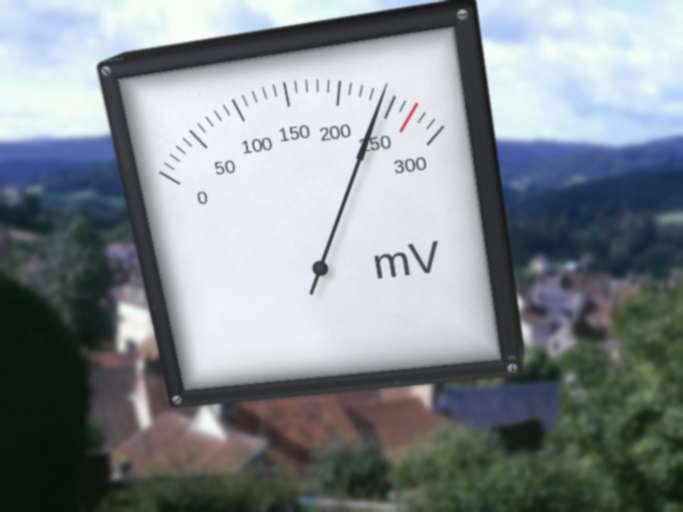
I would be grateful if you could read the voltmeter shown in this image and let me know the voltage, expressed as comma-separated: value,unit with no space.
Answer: 240,mV
